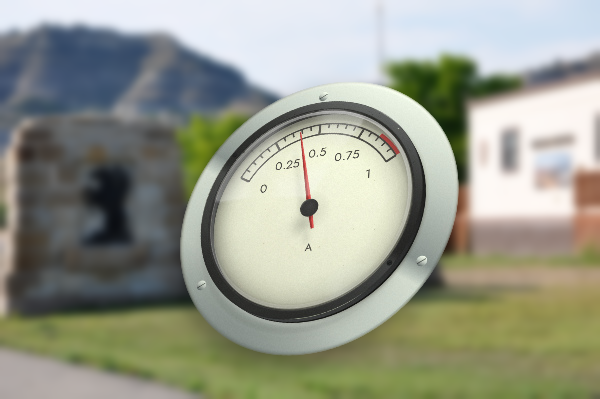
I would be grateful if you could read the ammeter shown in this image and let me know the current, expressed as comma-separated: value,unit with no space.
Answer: 0.4,A
